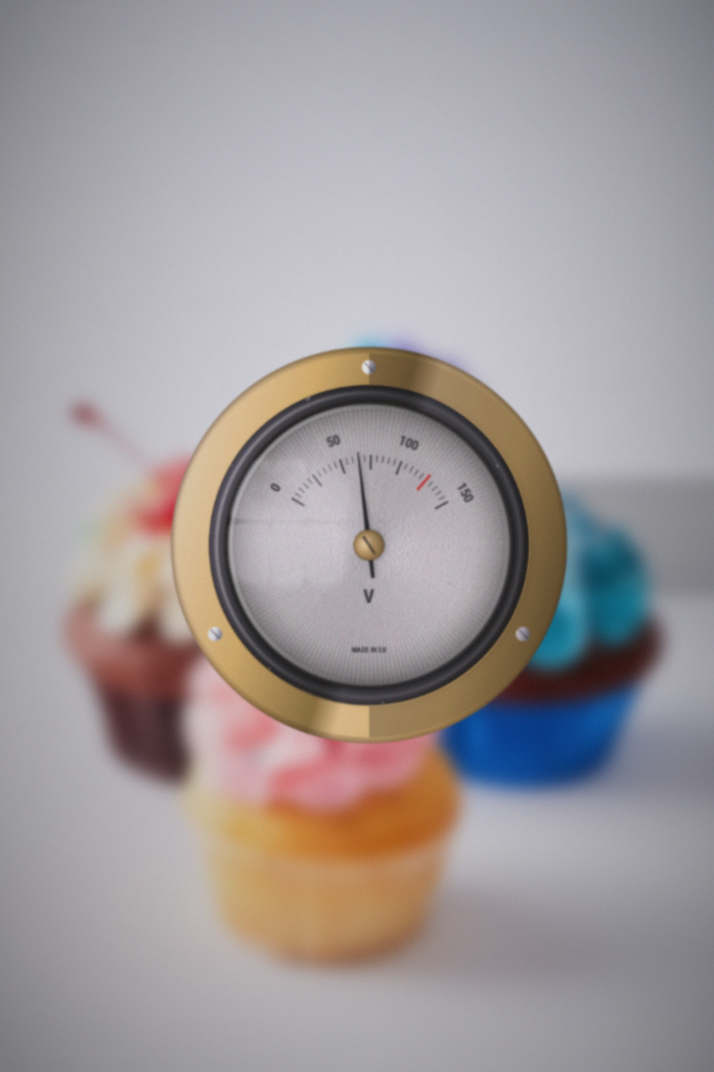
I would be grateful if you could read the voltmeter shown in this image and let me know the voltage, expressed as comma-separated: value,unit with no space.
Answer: 65,V
